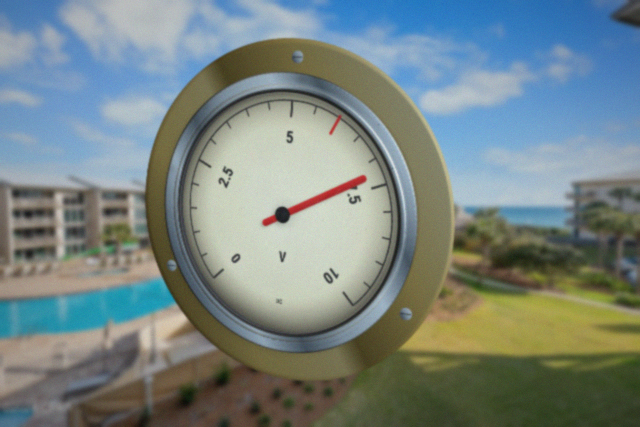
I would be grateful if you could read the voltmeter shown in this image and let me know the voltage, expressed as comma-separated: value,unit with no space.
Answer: 7.25,V
